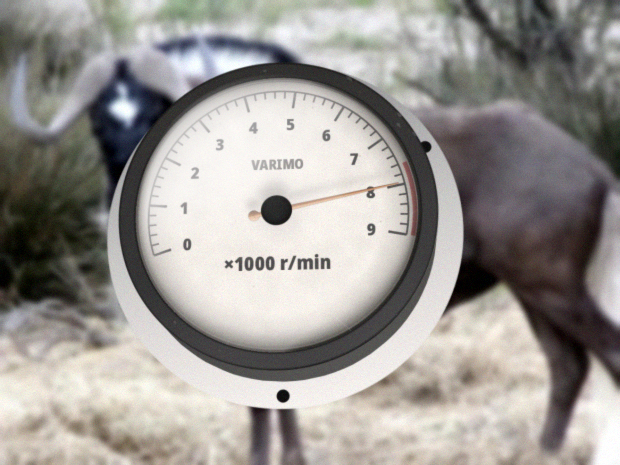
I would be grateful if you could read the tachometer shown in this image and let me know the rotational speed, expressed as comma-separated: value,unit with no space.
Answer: 8000,rpm
